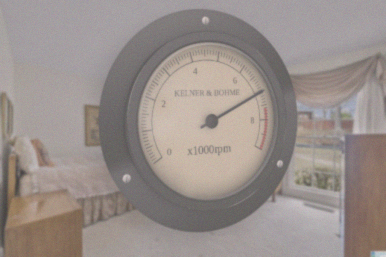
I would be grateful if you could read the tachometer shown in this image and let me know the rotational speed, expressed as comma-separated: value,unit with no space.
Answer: 7000,rpm
